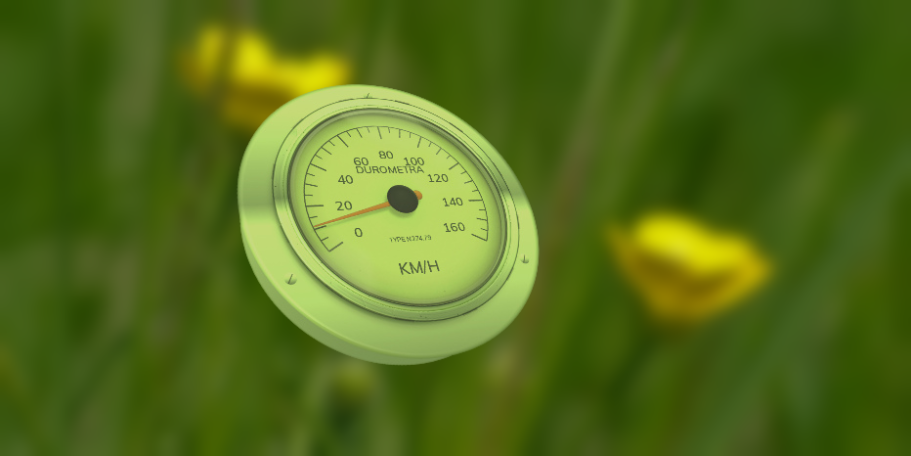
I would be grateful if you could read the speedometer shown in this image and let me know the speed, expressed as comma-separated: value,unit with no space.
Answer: 10,km/h
